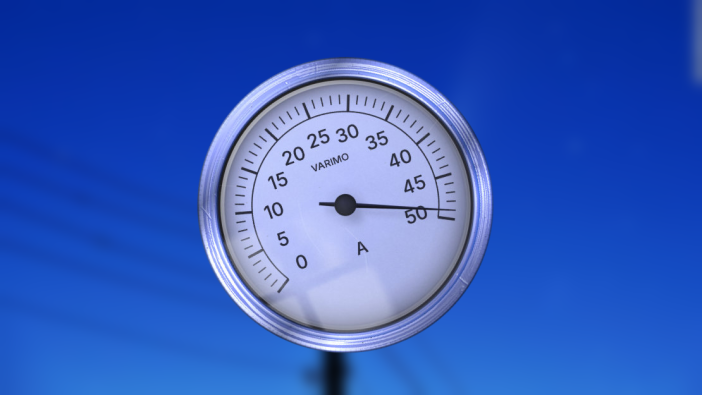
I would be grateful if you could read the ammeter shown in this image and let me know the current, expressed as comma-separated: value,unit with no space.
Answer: 49,A
